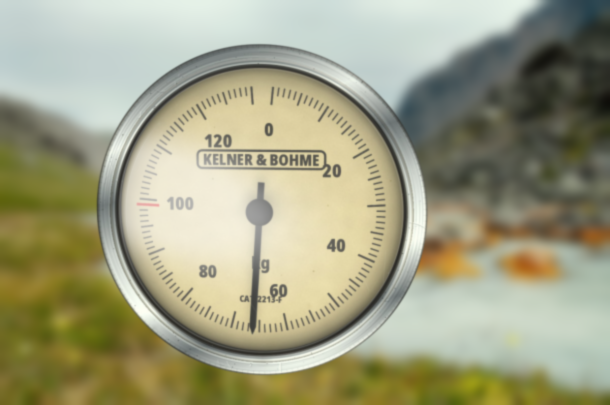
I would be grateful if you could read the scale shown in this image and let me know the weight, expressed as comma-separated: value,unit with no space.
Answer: 66,kg
